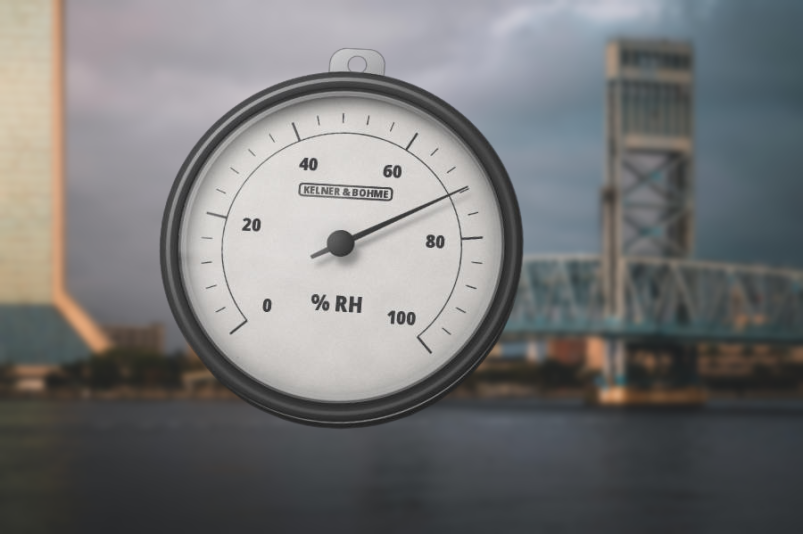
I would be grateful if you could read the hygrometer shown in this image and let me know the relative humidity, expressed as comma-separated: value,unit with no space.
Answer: 72,%
